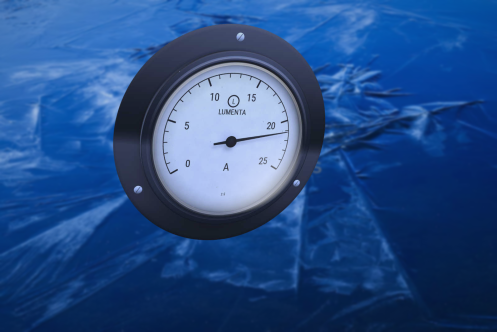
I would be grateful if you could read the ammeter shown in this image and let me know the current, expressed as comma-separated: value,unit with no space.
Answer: 21,A
